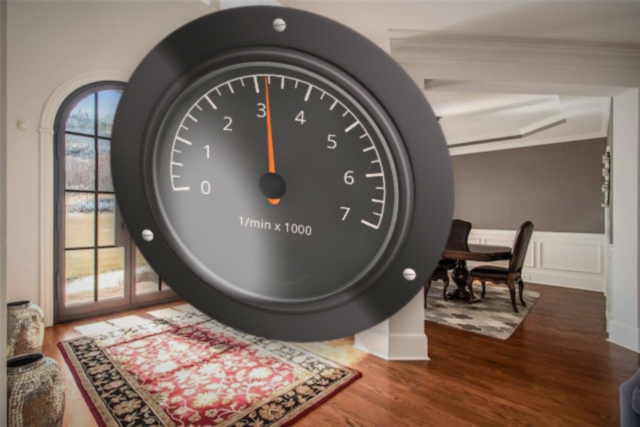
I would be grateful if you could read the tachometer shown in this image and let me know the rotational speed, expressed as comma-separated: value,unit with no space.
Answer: 3250,rpm
